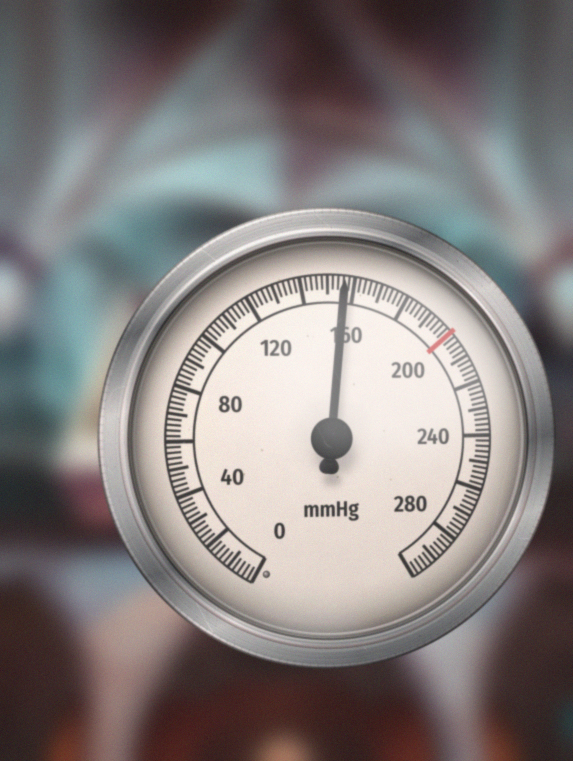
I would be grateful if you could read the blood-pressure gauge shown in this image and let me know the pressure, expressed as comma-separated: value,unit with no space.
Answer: 156,mmHg
